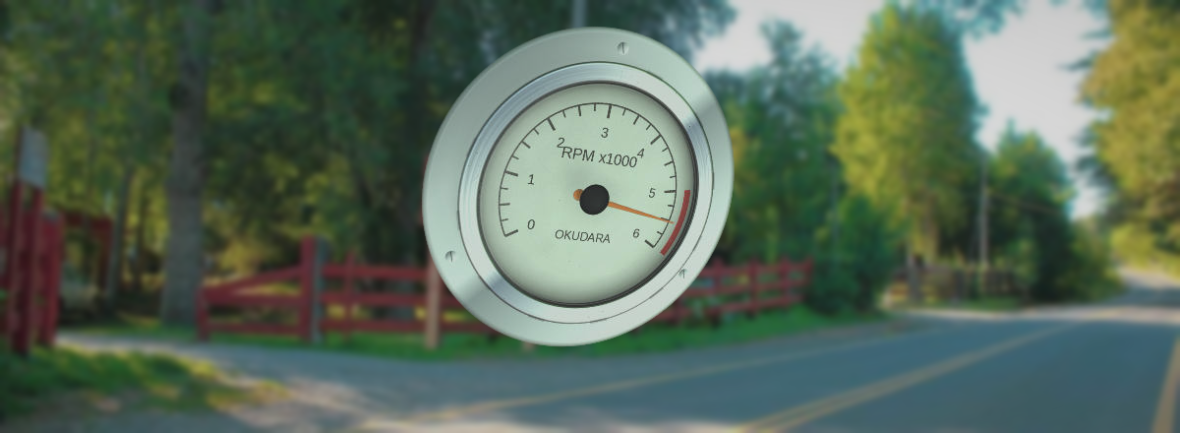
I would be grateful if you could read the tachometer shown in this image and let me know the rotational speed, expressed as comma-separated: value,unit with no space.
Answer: 5500,rpm
